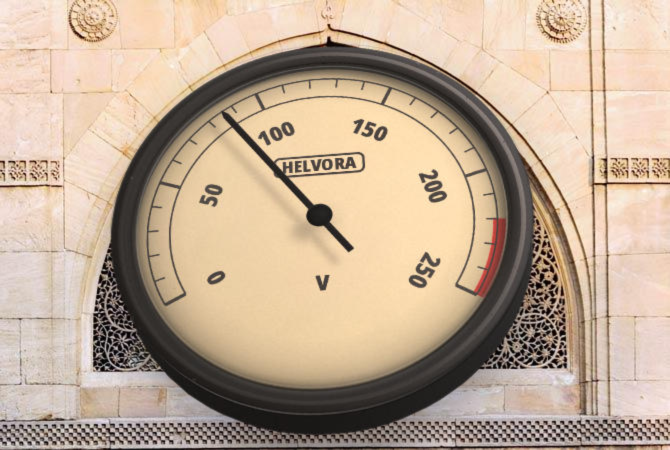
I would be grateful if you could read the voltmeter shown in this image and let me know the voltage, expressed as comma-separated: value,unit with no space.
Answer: 85,V
